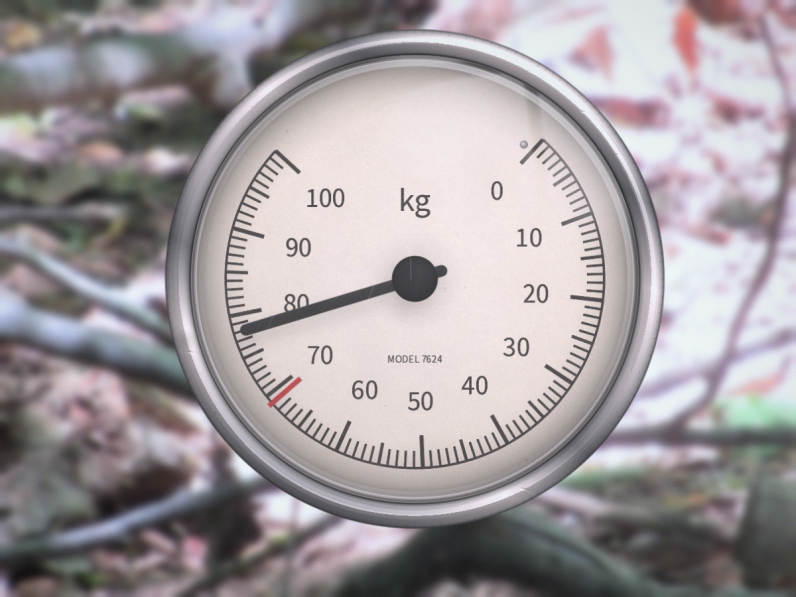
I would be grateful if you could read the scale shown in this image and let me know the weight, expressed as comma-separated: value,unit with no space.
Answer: 78,kg
